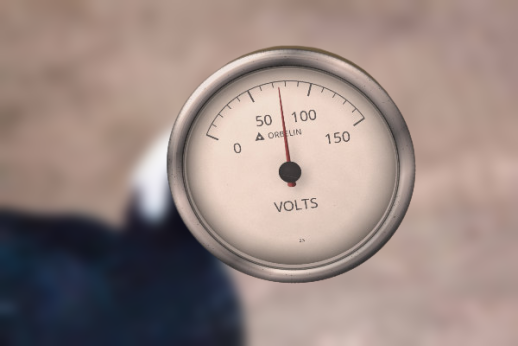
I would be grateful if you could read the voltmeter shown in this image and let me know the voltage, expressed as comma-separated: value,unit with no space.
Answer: 75,V
